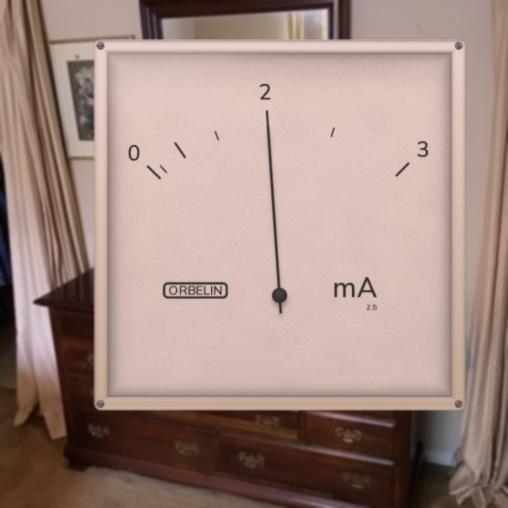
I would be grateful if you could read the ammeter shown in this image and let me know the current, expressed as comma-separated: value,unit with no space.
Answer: 2,mA
